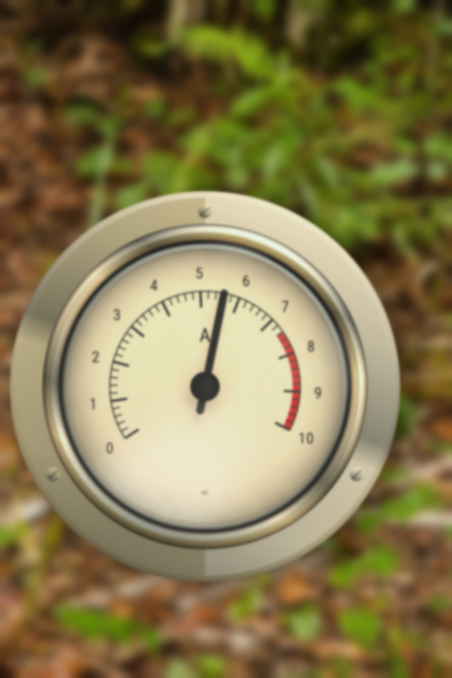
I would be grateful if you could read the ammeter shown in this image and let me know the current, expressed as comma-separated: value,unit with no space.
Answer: 5.6,A
